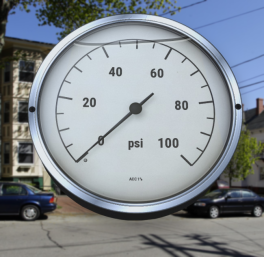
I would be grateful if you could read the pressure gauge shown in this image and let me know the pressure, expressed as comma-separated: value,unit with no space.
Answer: 0,psi
